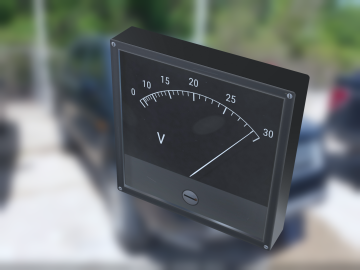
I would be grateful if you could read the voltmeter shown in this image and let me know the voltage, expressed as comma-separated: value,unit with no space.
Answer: 29,V
